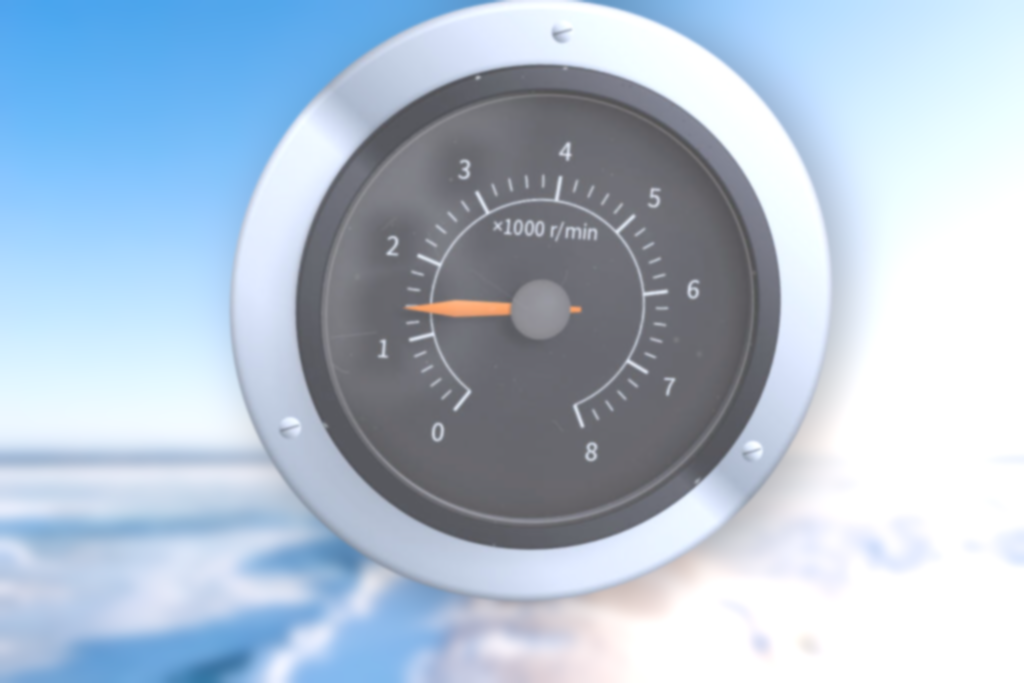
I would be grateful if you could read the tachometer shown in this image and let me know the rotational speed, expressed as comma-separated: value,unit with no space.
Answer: 1400,rpm
